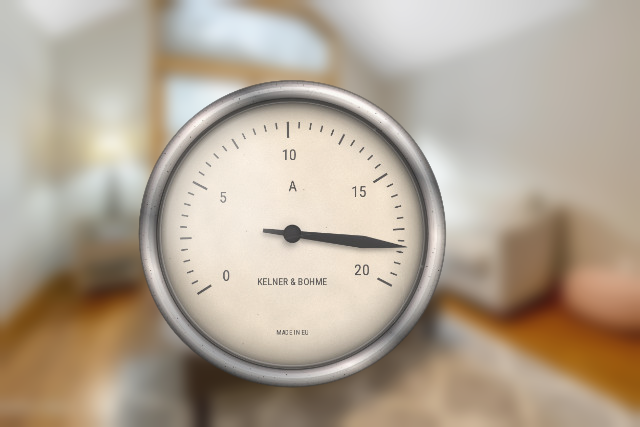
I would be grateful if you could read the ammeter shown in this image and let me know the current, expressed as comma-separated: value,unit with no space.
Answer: 18.25,A
